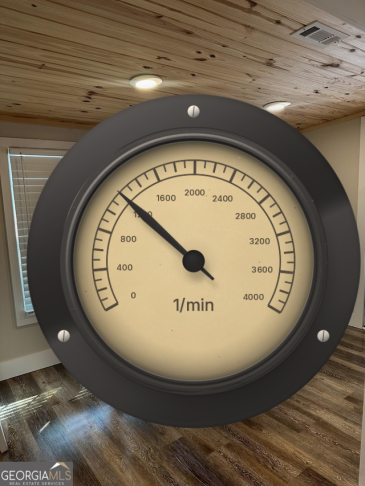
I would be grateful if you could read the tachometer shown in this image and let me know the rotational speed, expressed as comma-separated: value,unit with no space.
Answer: 1200,rpm
